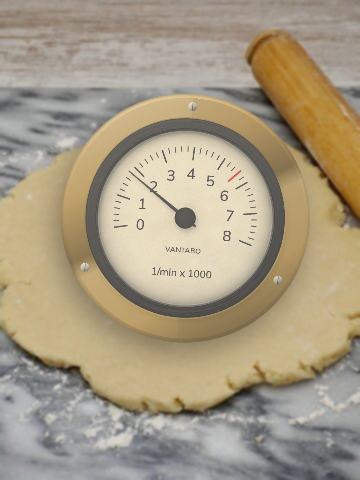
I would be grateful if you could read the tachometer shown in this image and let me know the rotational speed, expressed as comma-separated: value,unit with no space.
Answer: 1800,rpm
